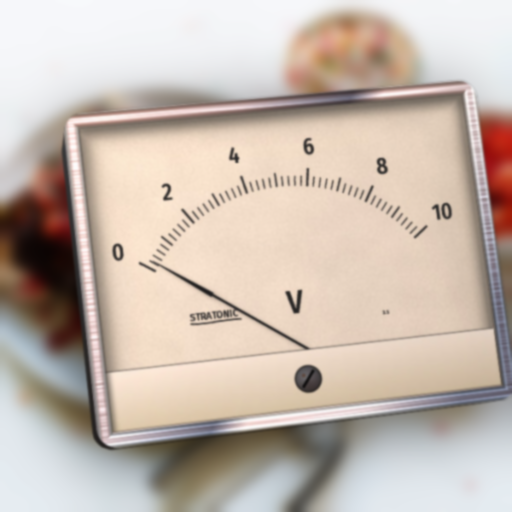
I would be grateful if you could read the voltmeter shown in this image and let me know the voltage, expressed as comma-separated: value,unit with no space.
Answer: 0.2,V
